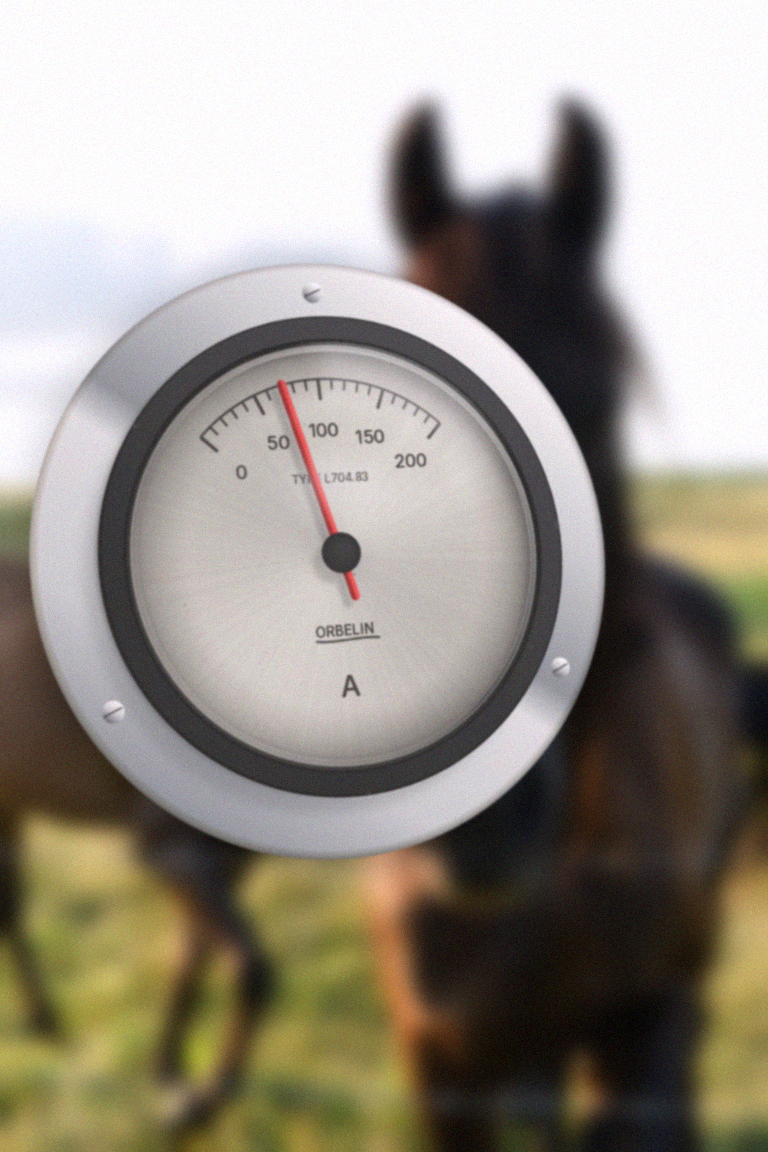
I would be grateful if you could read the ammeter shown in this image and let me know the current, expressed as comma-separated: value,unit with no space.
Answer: 70,A
